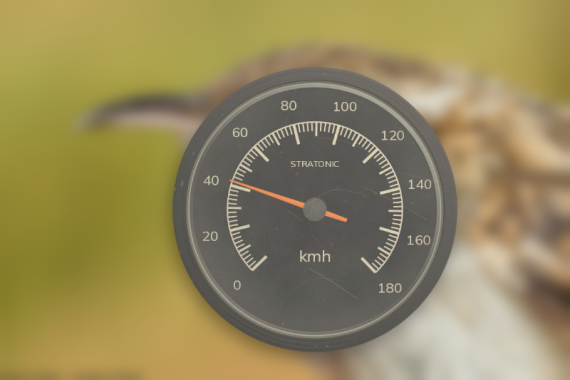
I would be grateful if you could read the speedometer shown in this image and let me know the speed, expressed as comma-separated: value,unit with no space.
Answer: 42,km/h
